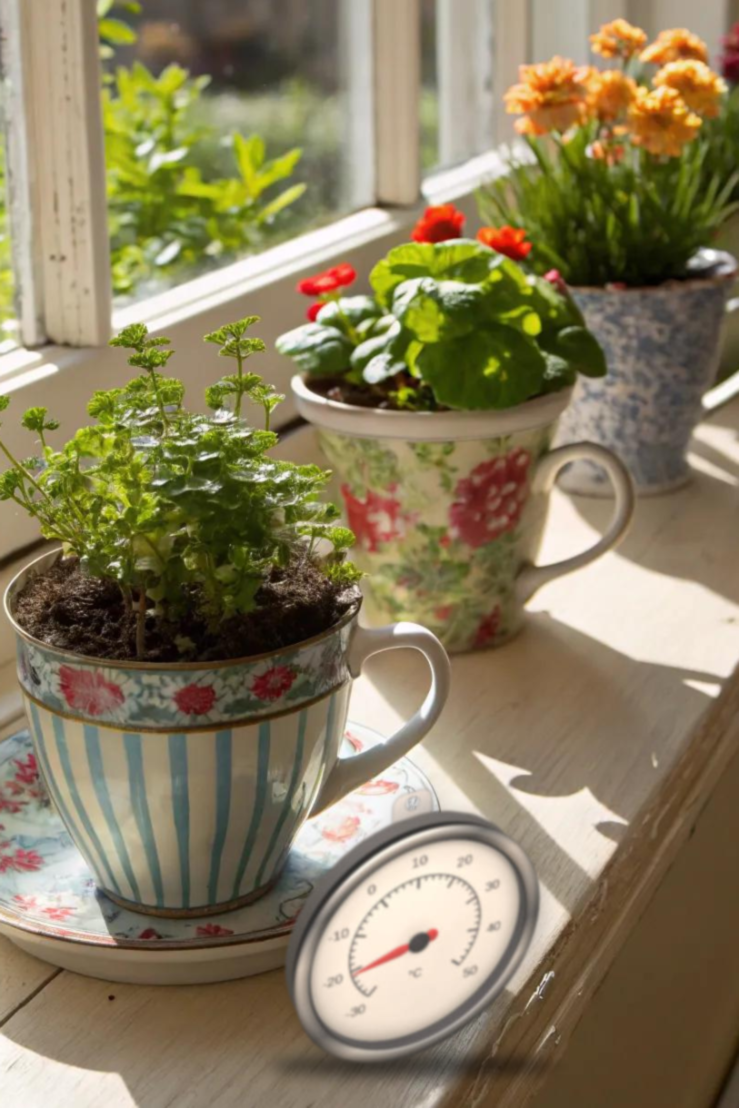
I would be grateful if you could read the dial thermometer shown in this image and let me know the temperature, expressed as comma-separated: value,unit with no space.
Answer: -20,°C
